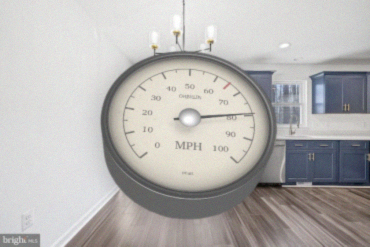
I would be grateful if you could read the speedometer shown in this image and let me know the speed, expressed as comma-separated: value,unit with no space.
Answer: 80,mph
